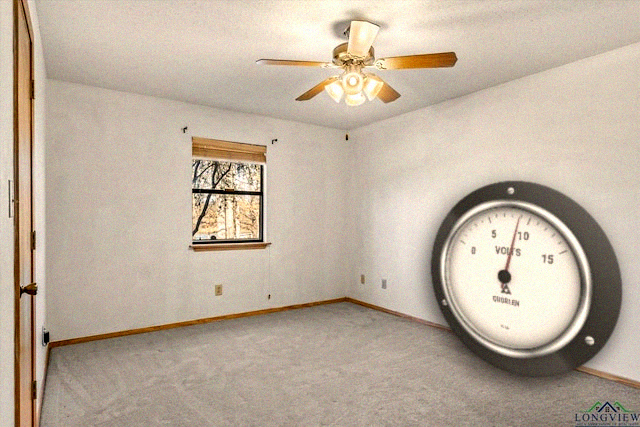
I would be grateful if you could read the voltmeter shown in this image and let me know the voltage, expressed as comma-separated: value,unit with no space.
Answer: 9,V
